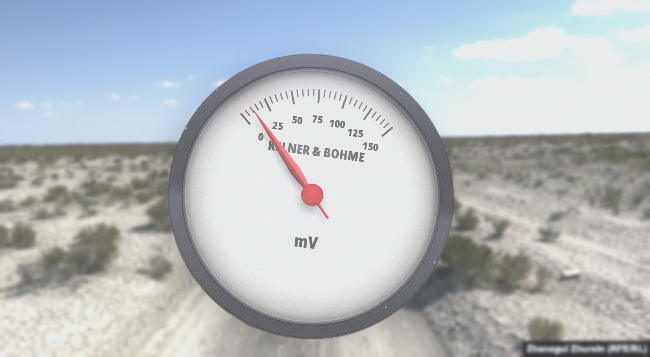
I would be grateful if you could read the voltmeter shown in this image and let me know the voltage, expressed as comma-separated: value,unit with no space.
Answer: 10,mV
